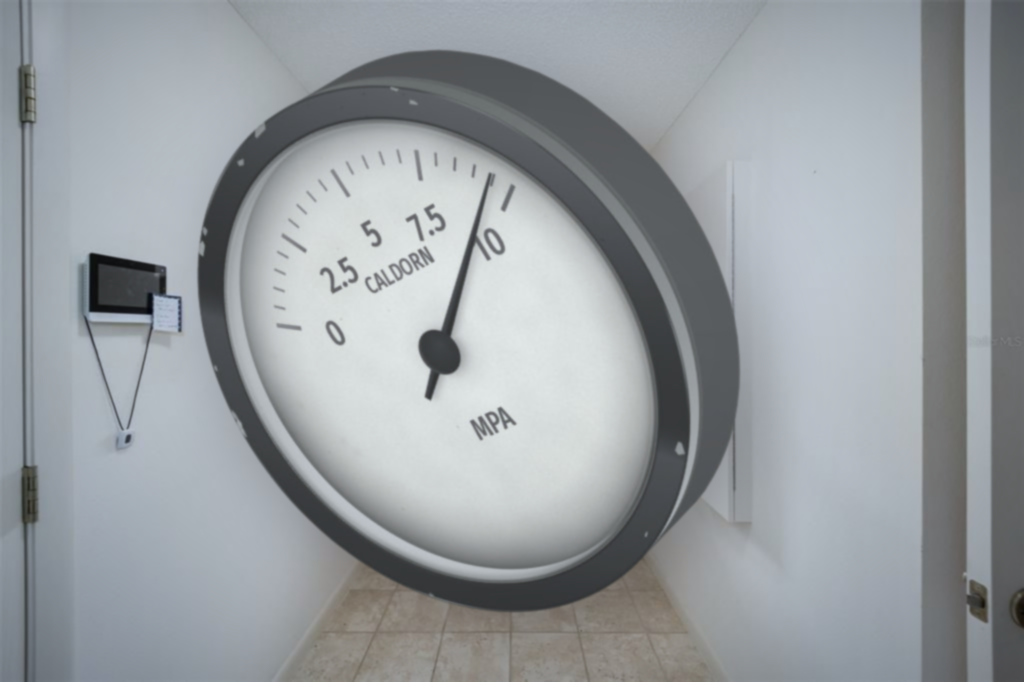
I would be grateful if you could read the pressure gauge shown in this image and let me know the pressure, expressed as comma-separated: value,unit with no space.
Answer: 9.5,MPa
